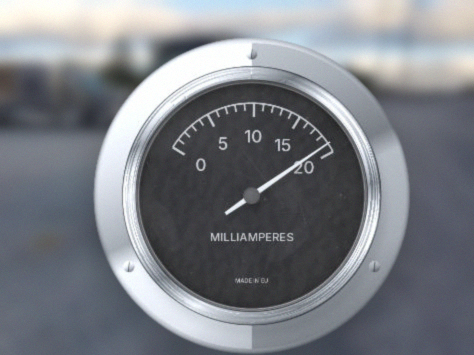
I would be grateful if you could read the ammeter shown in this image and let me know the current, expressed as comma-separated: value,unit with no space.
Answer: 19,mA
